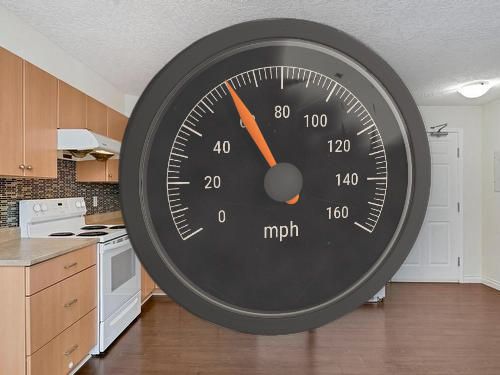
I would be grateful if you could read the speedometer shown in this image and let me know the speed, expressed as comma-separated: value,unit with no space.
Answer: 60,mph
